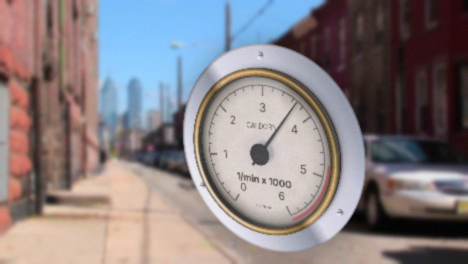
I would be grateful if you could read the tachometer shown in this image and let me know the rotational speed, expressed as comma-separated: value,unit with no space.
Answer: 3700,rpm
